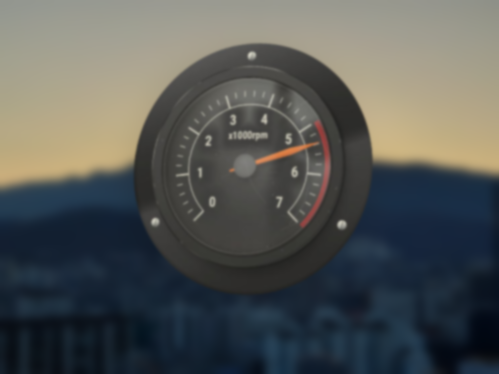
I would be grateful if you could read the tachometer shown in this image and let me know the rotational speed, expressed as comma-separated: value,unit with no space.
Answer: 5400,rpm
